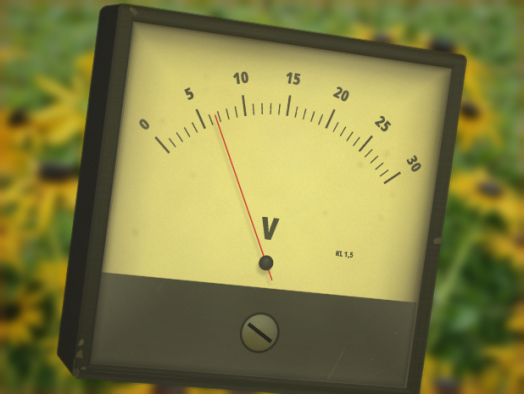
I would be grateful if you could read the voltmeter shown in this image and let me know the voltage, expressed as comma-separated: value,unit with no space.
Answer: 6.5,V
